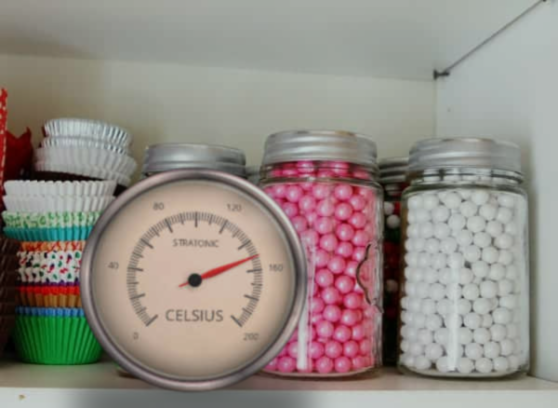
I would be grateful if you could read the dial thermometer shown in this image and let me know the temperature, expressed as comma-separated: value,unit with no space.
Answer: 150,°C
